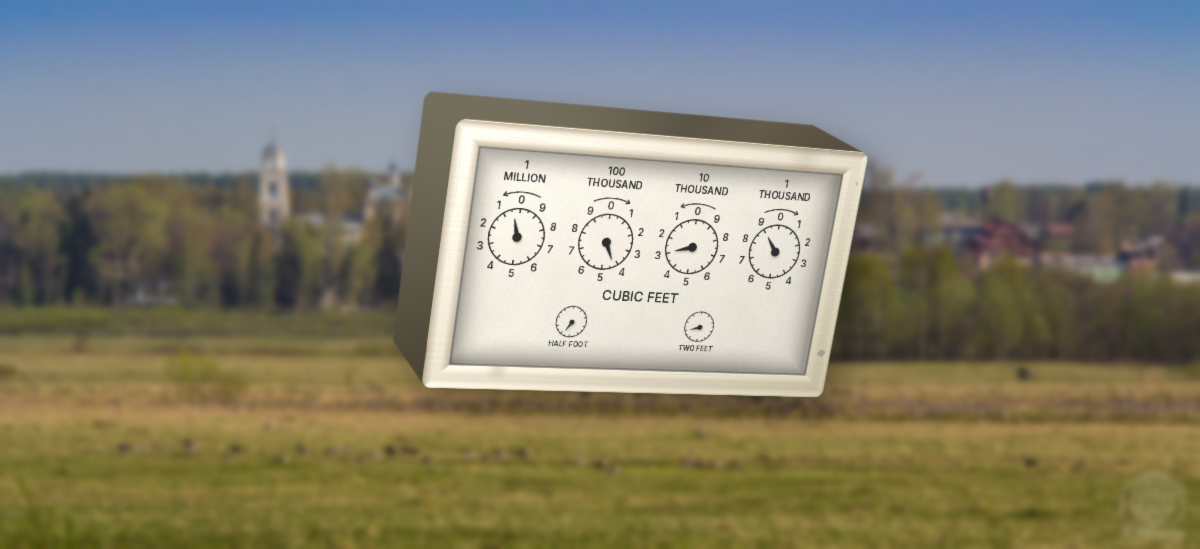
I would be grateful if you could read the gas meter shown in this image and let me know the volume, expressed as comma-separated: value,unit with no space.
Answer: 42900,ft³
